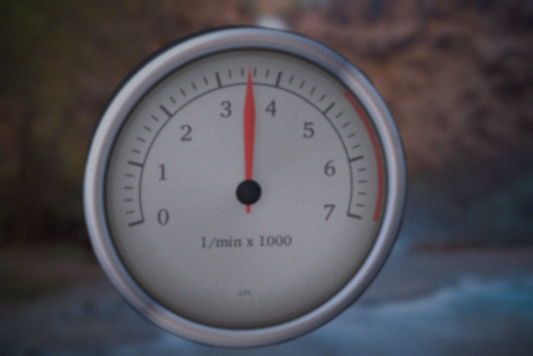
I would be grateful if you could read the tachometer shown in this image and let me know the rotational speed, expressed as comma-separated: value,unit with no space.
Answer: 3500,rpm
